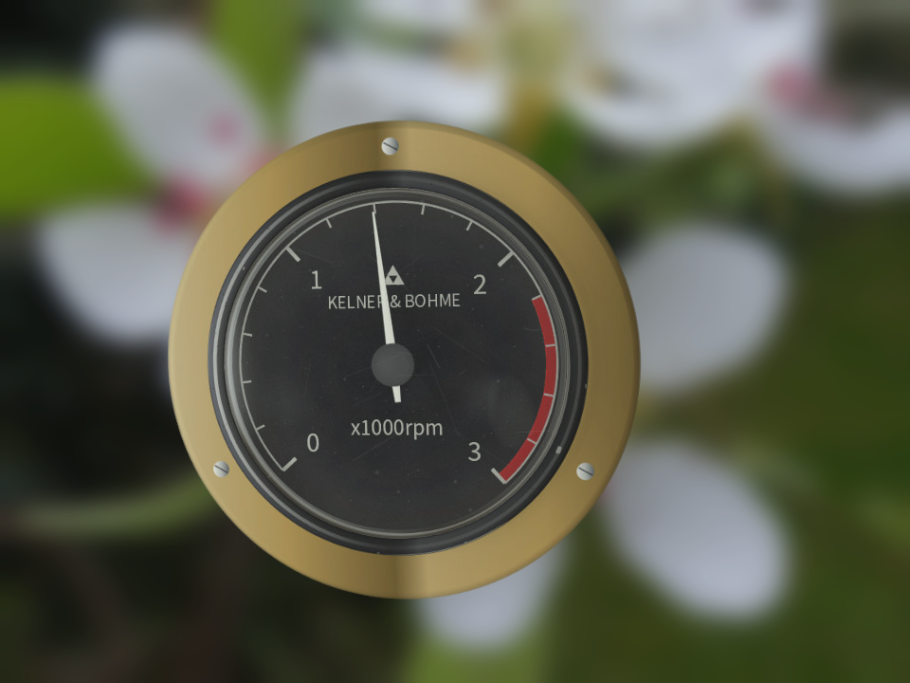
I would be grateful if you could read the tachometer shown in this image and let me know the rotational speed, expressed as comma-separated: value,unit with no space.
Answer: 1400,rpm
